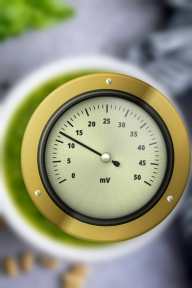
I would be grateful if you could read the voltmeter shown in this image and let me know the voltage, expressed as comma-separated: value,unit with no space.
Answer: 12,mV
